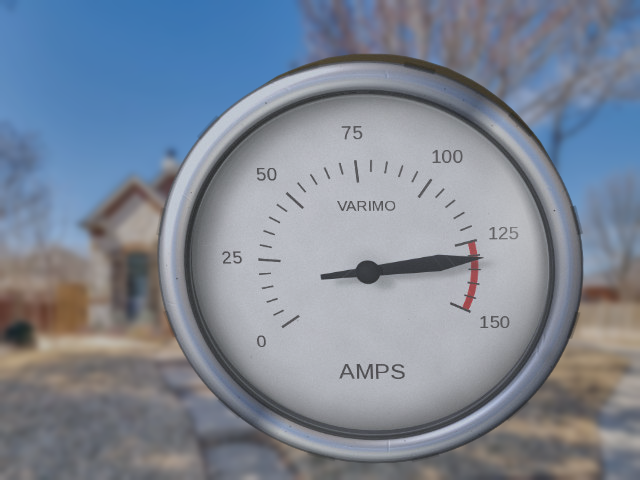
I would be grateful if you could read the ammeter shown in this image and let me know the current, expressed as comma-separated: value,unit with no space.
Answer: 130,A
